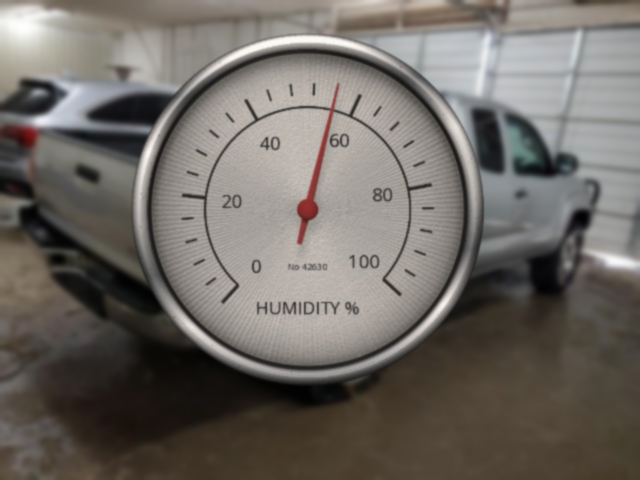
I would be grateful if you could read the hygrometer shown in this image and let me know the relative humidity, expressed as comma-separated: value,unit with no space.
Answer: 56,%
